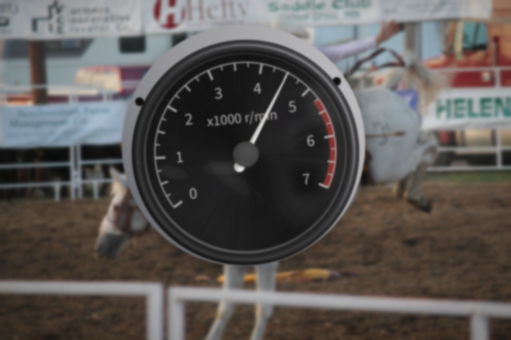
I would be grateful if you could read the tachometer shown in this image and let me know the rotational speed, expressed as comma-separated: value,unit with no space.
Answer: 4500,rpm
